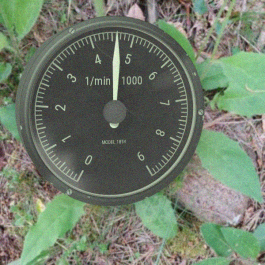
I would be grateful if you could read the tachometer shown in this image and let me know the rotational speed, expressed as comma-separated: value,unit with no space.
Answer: 4600,rpm
